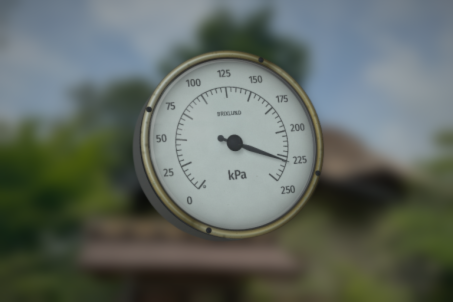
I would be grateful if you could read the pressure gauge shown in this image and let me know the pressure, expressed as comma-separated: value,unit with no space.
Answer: 230,kPa
